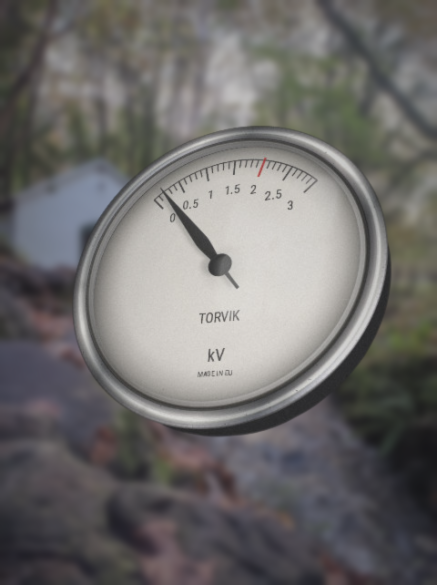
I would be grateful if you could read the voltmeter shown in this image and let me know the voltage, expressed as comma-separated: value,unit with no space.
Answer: 0.2,kV
